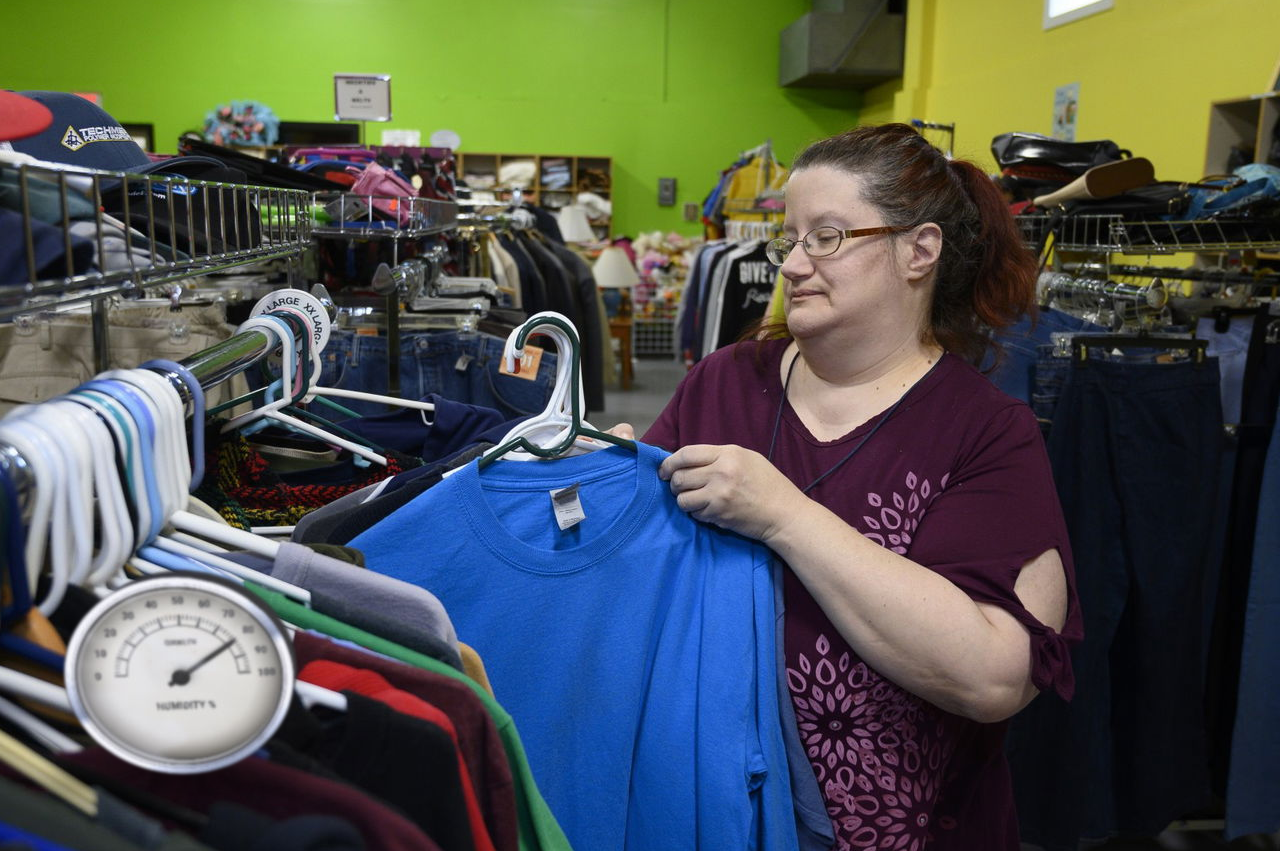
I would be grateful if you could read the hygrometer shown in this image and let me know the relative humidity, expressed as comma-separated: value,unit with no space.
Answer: 80,%
